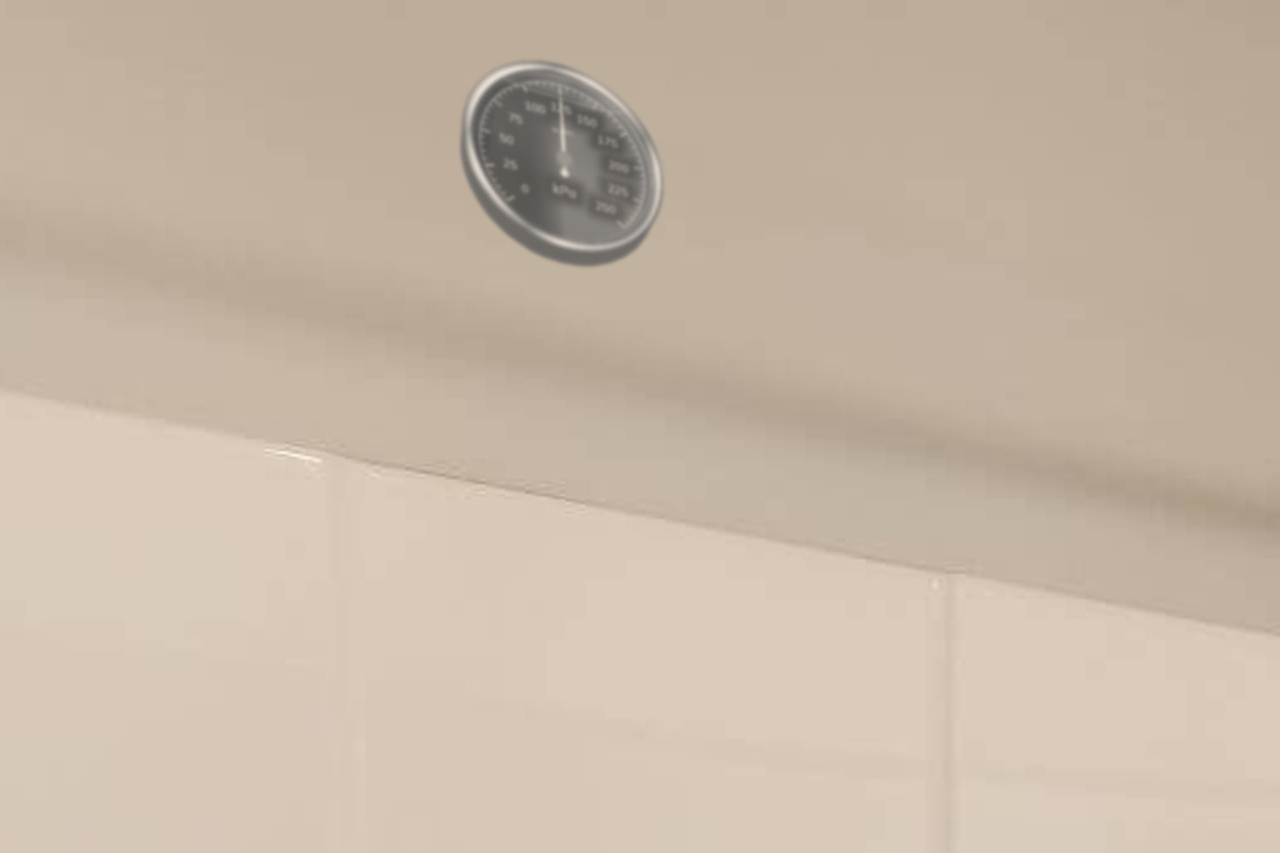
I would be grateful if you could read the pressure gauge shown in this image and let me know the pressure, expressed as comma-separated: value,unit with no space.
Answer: 125,kPa
